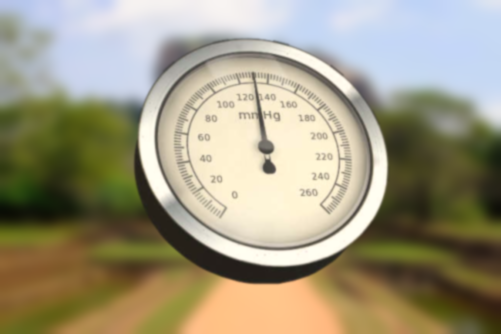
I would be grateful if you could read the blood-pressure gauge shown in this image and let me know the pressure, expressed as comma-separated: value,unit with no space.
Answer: 130,mmHg
